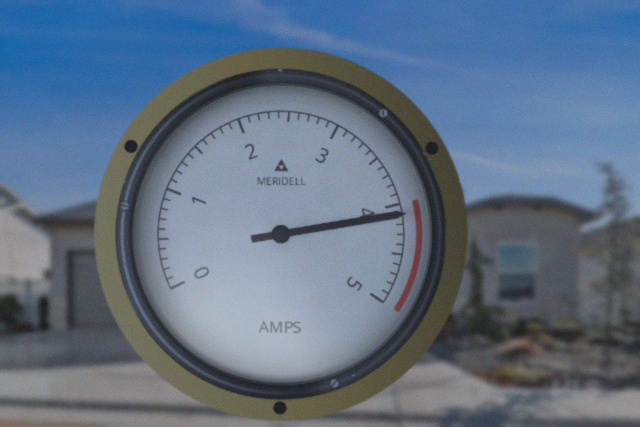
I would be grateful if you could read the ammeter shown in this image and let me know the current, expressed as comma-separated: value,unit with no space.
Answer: 4.1,A
